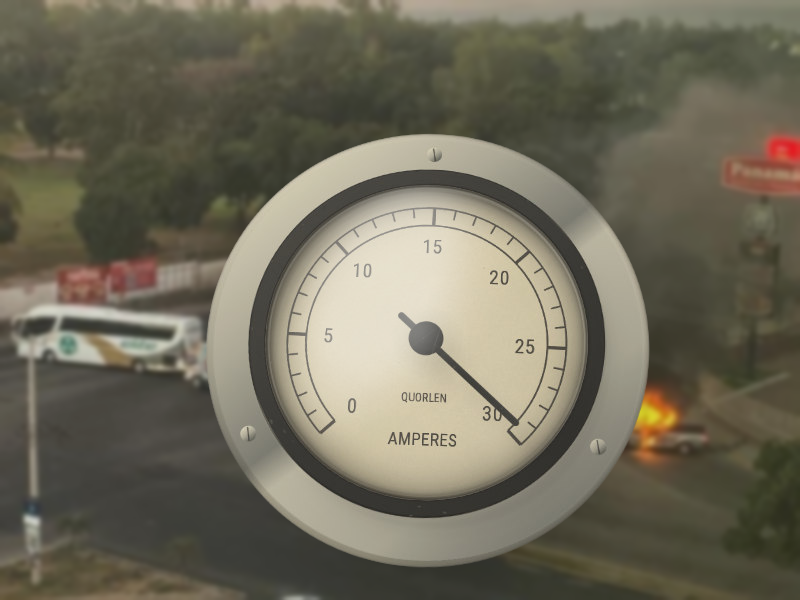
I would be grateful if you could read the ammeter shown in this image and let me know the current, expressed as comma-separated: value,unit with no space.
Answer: 29.5,A
